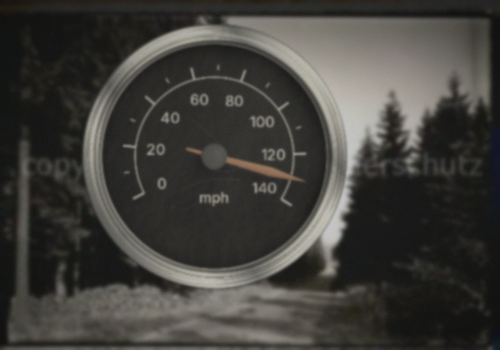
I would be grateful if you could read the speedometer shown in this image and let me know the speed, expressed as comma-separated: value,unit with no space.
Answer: 130,mph
